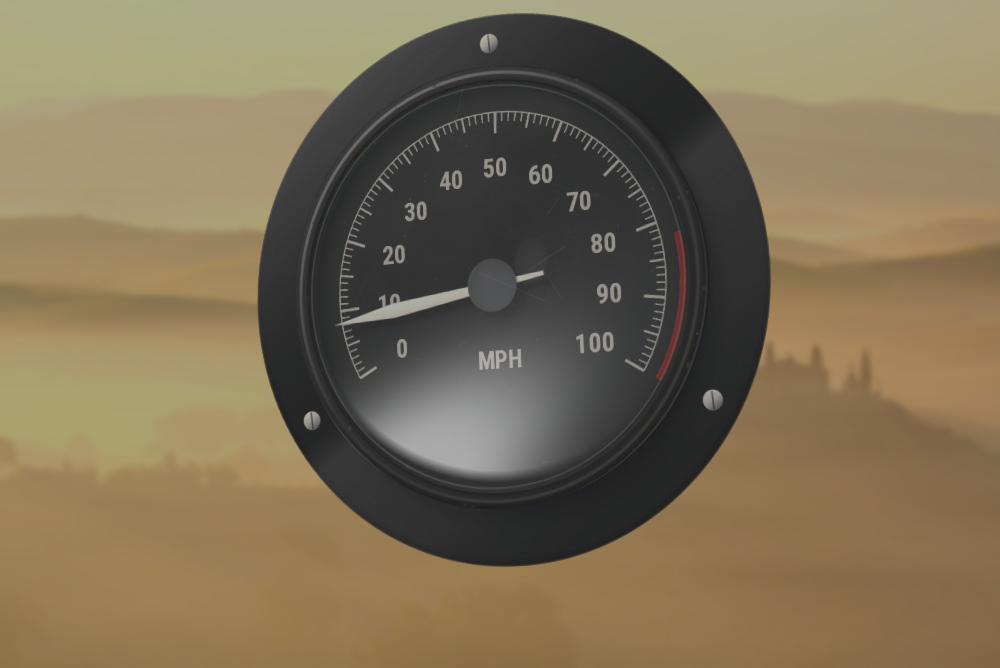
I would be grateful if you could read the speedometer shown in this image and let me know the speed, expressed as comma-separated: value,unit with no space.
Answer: 8,mph
